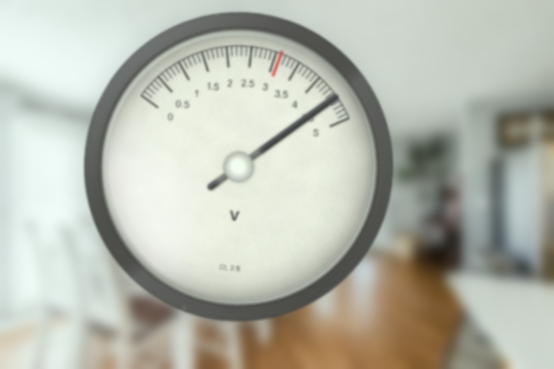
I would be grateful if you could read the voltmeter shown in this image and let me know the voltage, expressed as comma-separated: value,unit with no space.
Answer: 4.5,V
